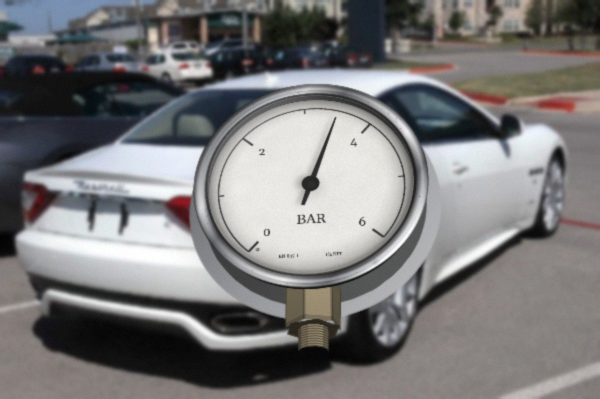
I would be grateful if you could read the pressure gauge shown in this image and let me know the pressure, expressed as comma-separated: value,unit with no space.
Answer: 3.5,bar
